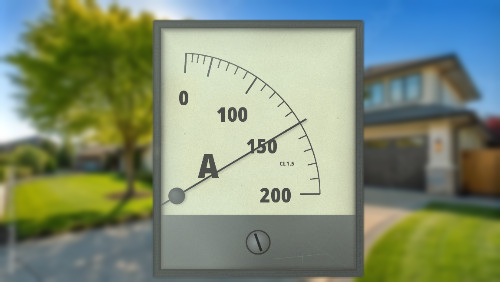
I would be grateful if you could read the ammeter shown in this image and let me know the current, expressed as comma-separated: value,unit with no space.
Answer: 150,A
